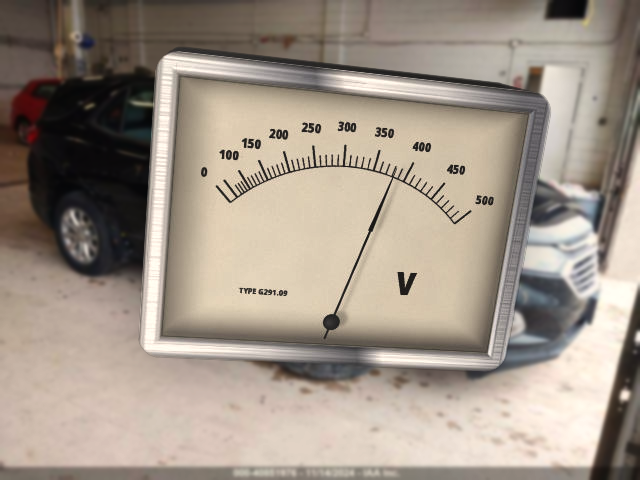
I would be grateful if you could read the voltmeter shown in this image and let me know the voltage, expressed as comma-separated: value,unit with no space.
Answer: 380,V
